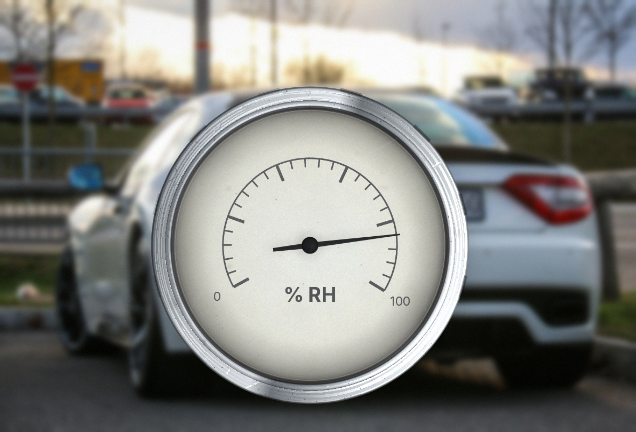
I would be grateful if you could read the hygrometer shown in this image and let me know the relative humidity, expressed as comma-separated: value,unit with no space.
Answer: 84,%
